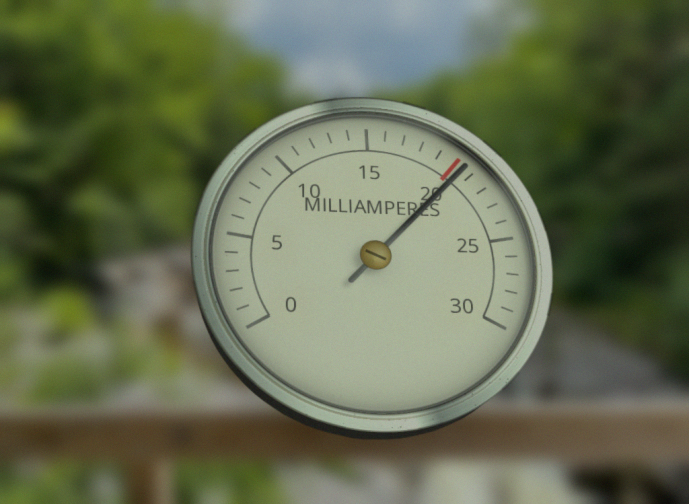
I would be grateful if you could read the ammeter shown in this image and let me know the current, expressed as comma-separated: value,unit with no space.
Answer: 20.5,mA
